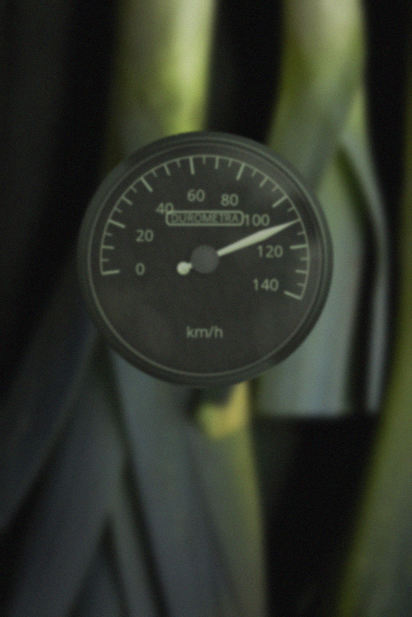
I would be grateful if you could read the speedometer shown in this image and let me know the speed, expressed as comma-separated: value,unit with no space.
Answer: 110,km/h
